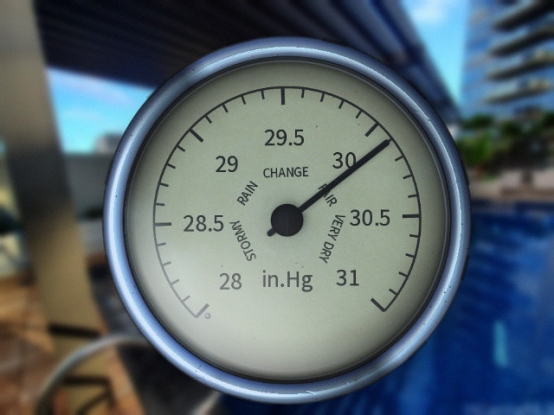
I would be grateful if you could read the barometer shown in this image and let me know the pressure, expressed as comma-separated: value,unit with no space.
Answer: 30.1,inHg
